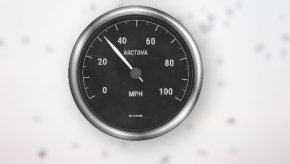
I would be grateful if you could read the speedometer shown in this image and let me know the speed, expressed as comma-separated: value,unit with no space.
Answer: 32.5,mph
